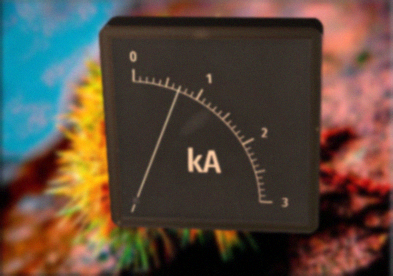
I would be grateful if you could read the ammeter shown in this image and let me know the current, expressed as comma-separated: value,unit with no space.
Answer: 0.7,kA
